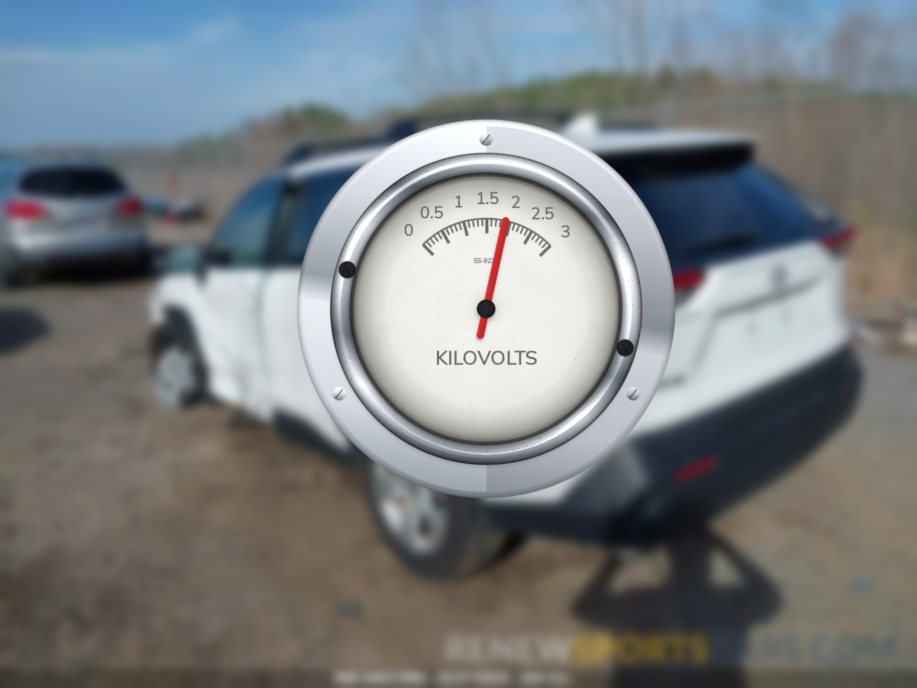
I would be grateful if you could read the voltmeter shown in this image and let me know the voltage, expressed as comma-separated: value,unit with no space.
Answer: 1.9,kV
